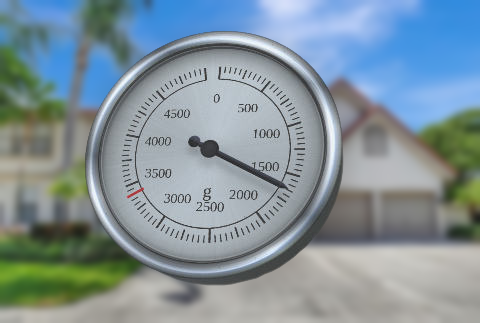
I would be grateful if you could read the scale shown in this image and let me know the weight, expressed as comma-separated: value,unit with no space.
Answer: 1650,g
